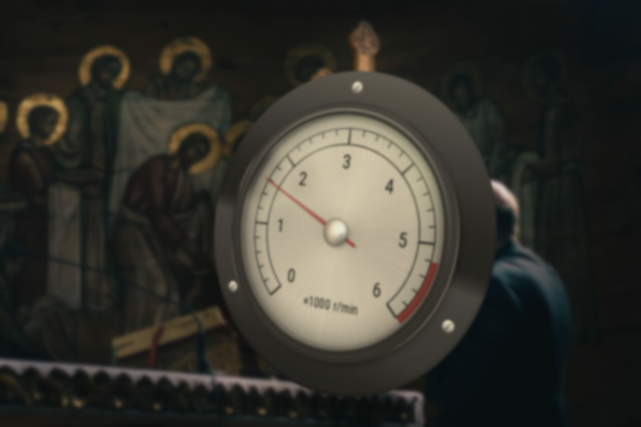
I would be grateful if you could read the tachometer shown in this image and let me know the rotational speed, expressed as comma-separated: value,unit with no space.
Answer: 1600,rpm
